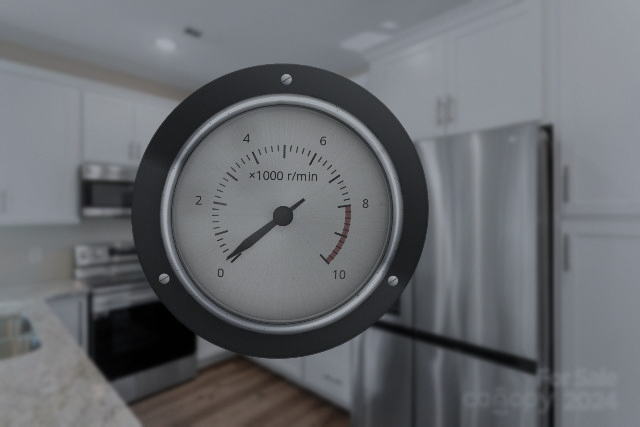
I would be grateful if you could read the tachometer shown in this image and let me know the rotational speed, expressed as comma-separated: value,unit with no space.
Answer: 200,rpm
